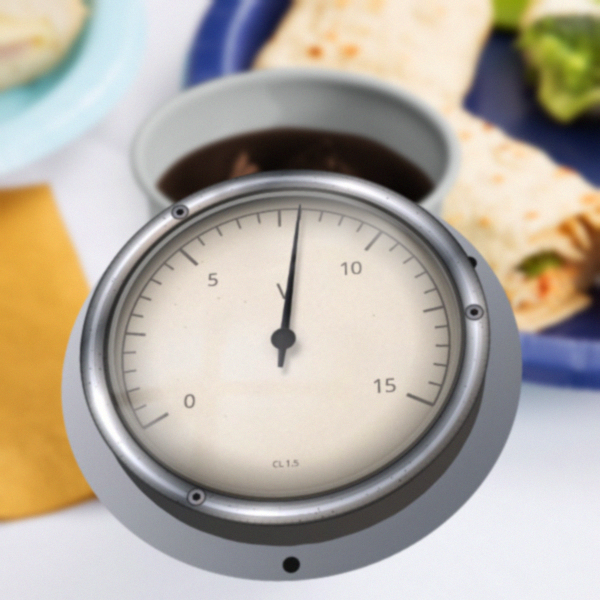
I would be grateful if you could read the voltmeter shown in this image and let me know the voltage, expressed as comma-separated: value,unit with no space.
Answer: 8,V
